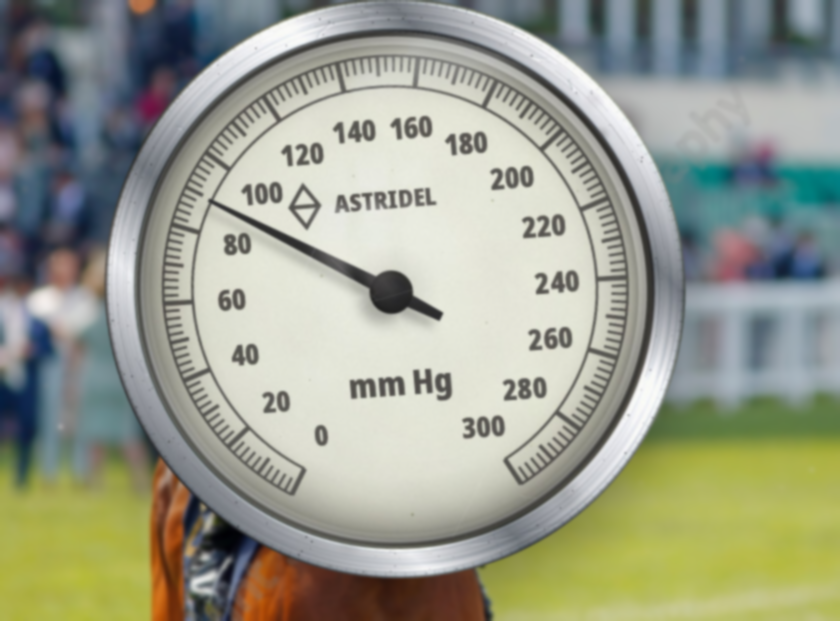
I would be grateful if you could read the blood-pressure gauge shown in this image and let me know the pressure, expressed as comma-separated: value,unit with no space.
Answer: 90,mmHg
